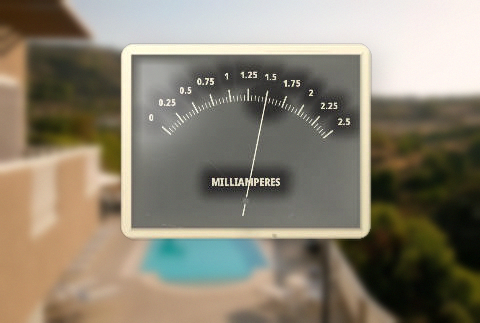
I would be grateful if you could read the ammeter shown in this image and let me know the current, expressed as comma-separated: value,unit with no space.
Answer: 1.5,mA
